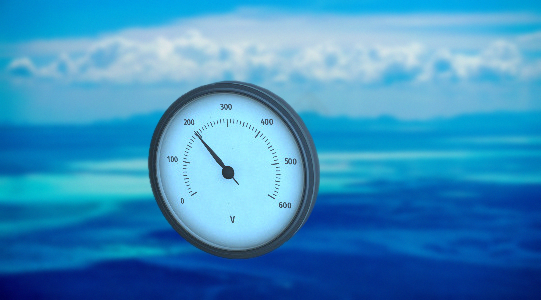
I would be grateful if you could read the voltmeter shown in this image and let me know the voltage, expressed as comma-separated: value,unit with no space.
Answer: 200,V
